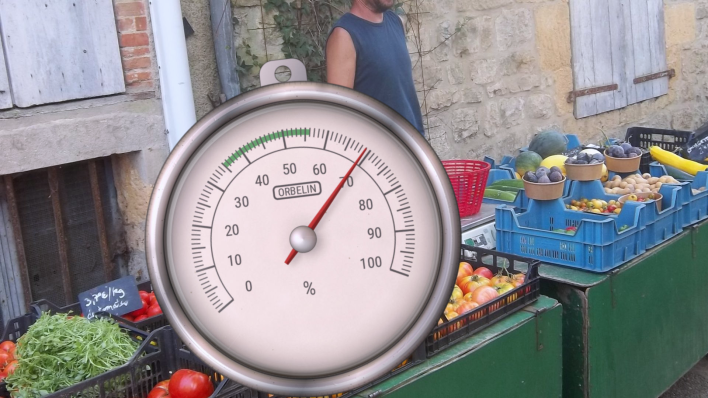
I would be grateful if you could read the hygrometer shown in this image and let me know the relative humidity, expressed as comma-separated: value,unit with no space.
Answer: 69,%
